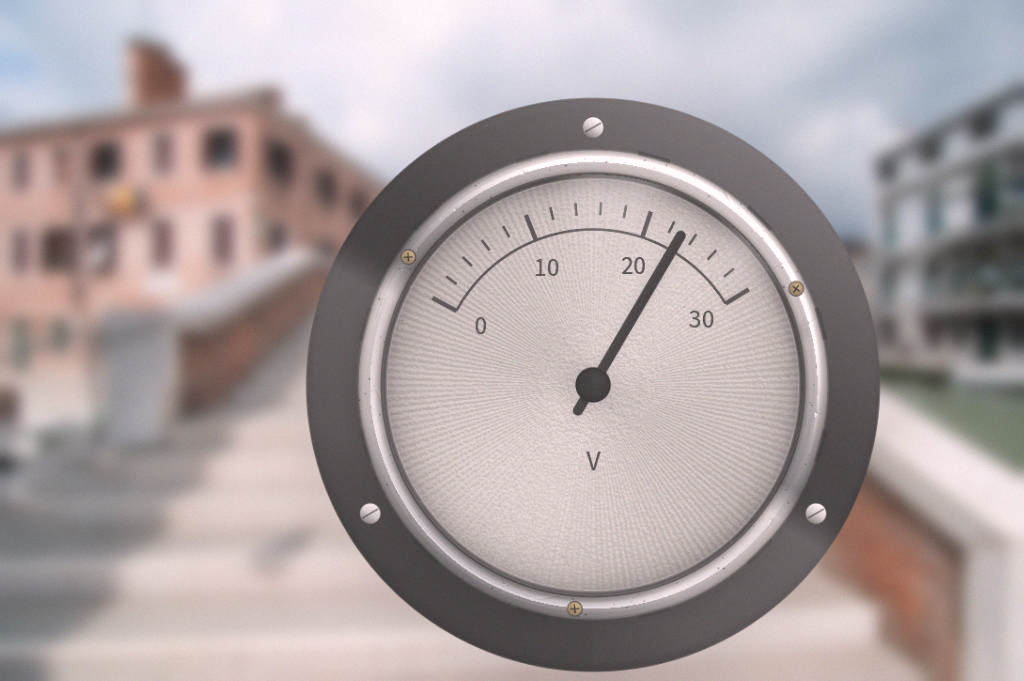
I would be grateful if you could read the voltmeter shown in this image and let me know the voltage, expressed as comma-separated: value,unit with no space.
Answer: 23,V
